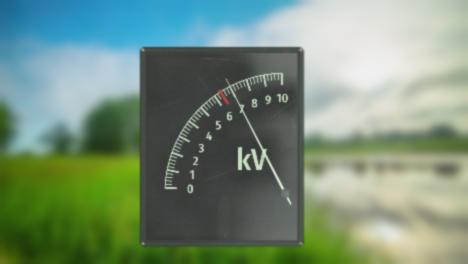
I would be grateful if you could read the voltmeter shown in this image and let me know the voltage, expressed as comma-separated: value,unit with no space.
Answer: 7,kV
